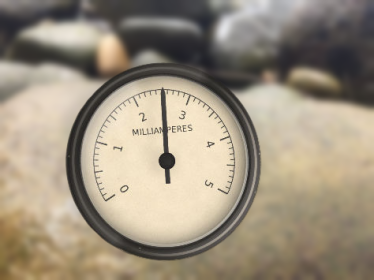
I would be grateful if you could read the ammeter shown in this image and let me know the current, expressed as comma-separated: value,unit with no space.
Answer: 2.5,mA
